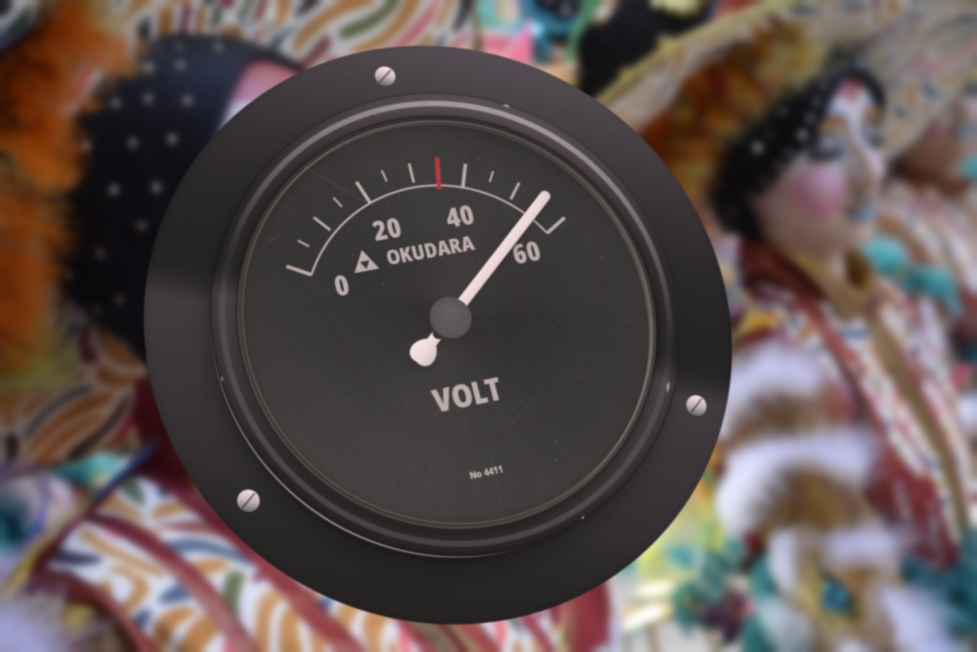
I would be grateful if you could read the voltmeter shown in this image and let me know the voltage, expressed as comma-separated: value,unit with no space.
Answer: 55,V
